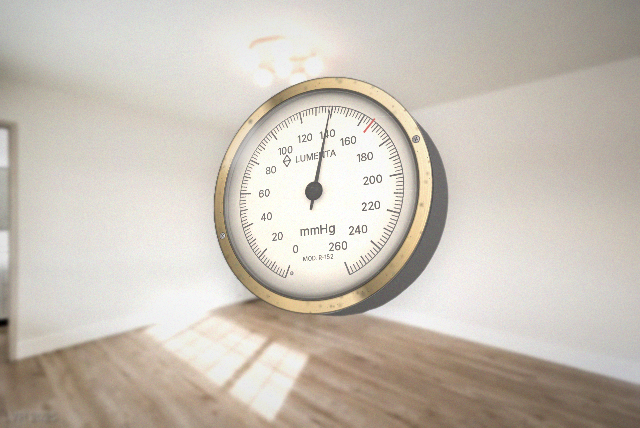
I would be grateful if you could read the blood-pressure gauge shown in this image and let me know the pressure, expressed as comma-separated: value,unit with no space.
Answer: 140,mmHg
